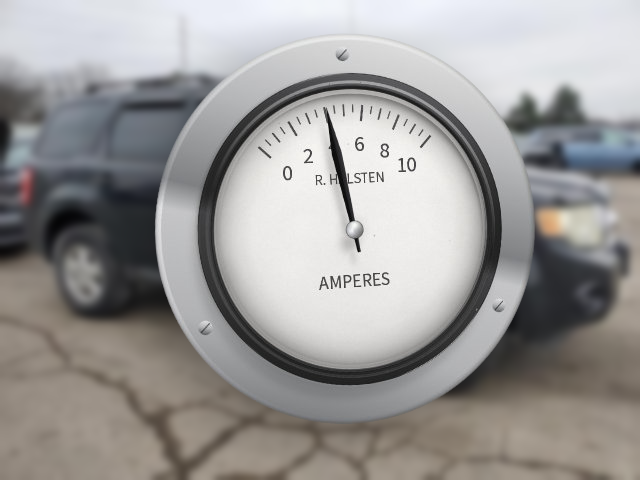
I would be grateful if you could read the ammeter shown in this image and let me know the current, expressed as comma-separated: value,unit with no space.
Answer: 4,A
